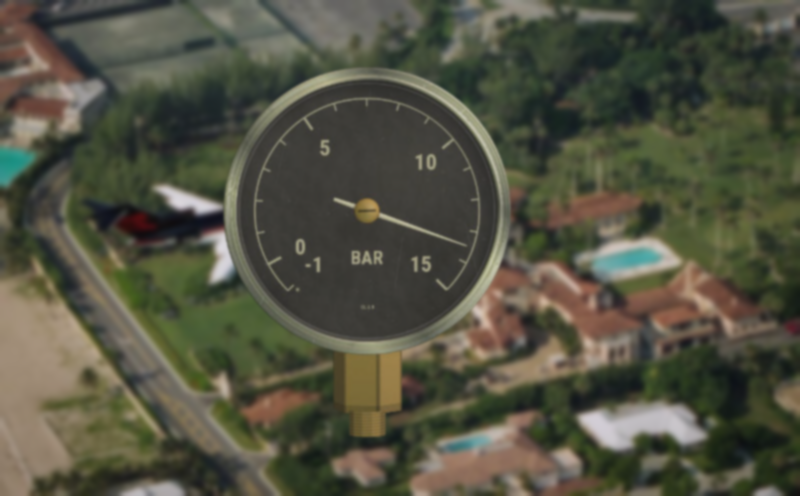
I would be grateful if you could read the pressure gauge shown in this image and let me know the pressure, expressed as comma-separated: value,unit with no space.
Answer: 13.5,bar
